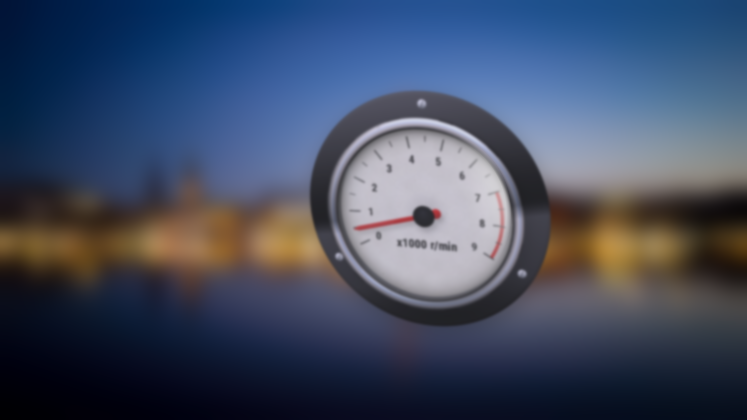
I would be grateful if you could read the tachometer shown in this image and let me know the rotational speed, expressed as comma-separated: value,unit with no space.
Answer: 500,rpm
